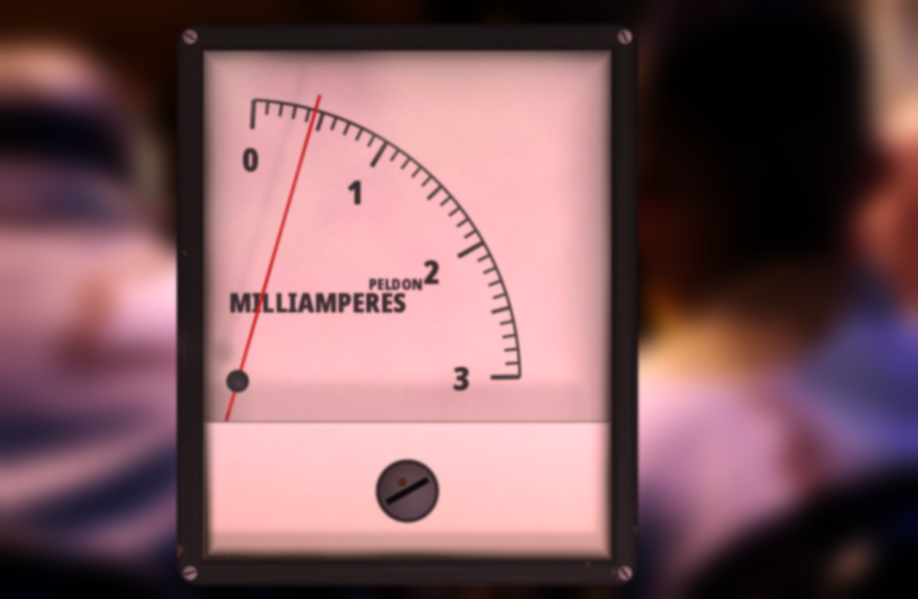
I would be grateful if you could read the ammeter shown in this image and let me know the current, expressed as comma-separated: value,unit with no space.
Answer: 0.45,mA
